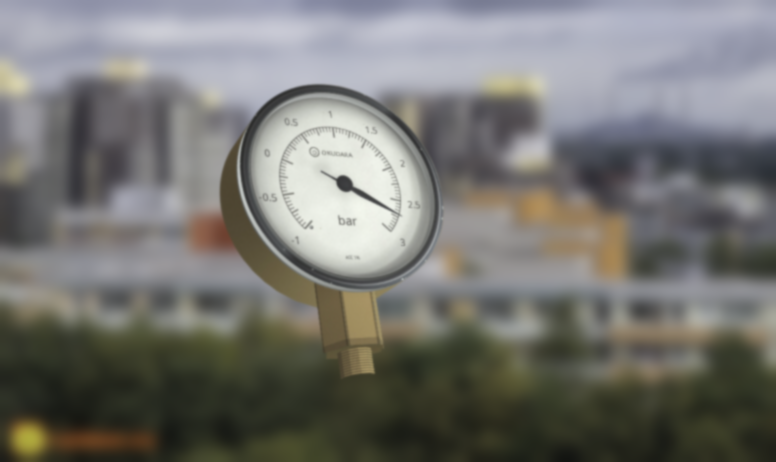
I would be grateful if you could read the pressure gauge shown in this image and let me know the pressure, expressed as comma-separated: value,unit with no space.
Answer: 2.75,bar
